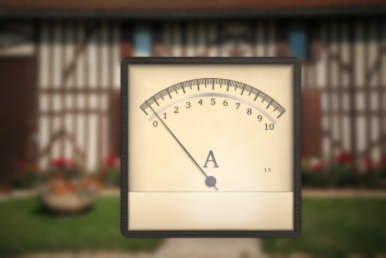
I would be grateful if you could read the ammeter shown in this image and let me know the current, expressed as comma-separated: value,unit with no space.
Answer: 0.5,A
